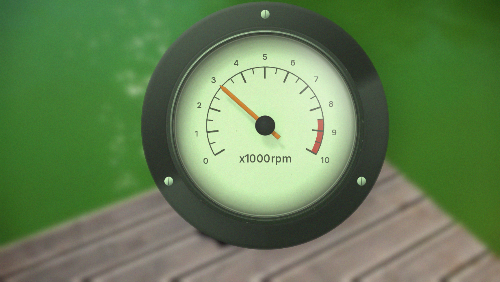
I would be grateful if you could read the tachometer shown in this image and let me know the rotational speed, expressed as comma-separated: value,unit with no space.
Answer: 3000,rpm
